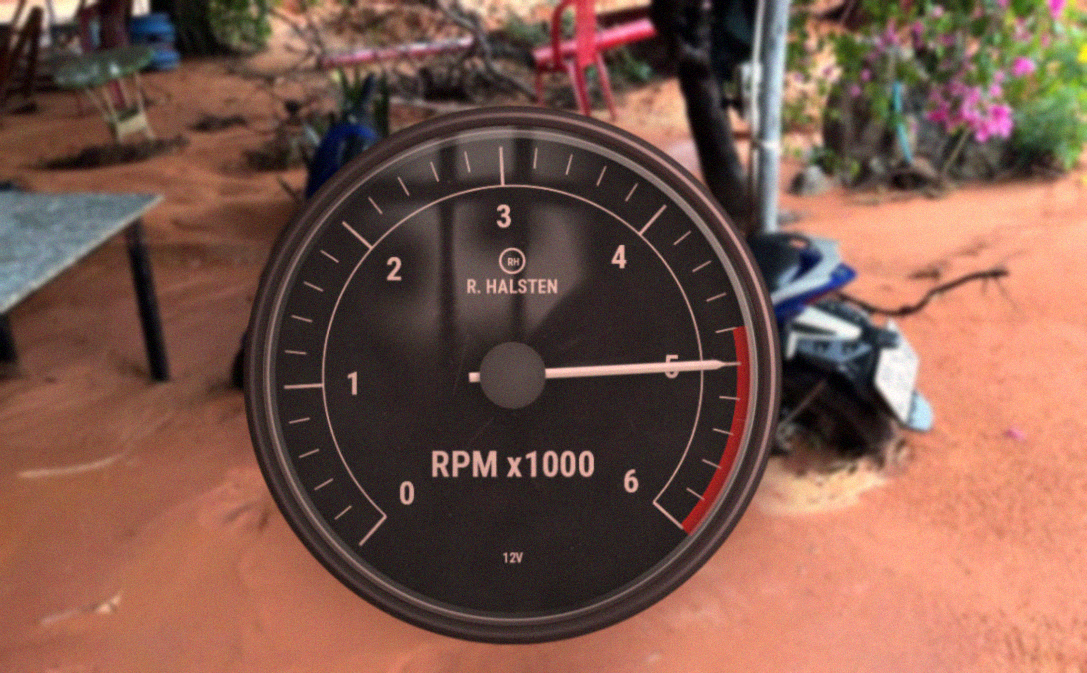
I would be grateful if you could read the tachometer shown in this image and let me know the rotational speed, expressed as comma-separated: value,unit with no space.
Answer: 5000,rpm
